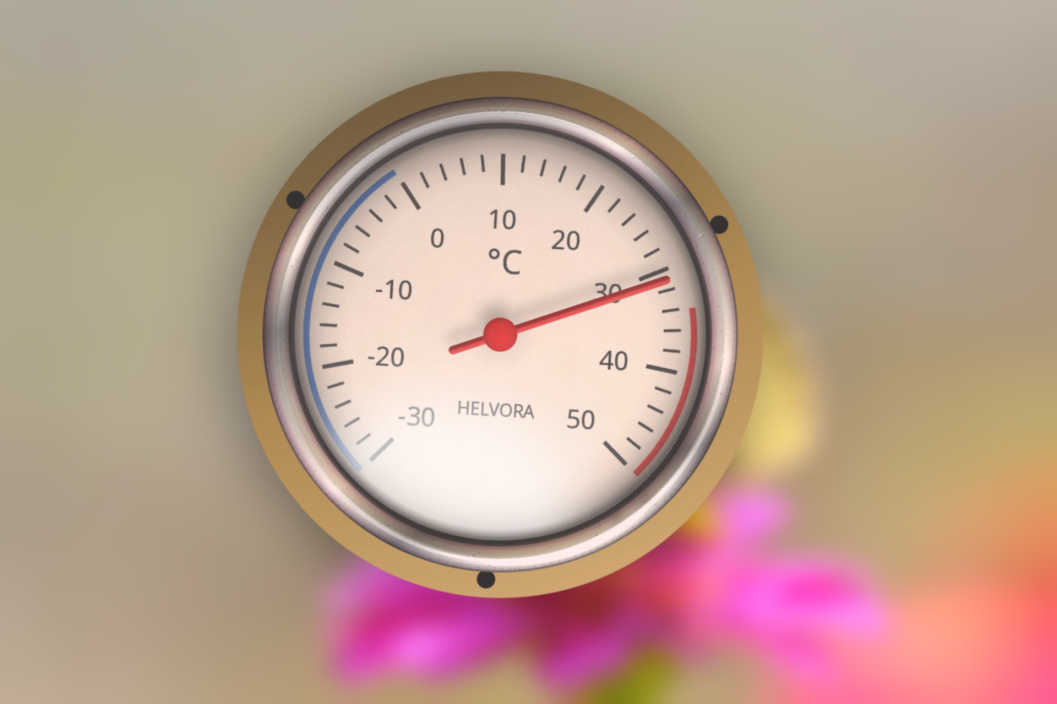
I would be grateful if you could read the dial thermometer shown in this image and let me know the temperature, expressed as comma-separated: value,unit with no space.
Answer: 31,°C
